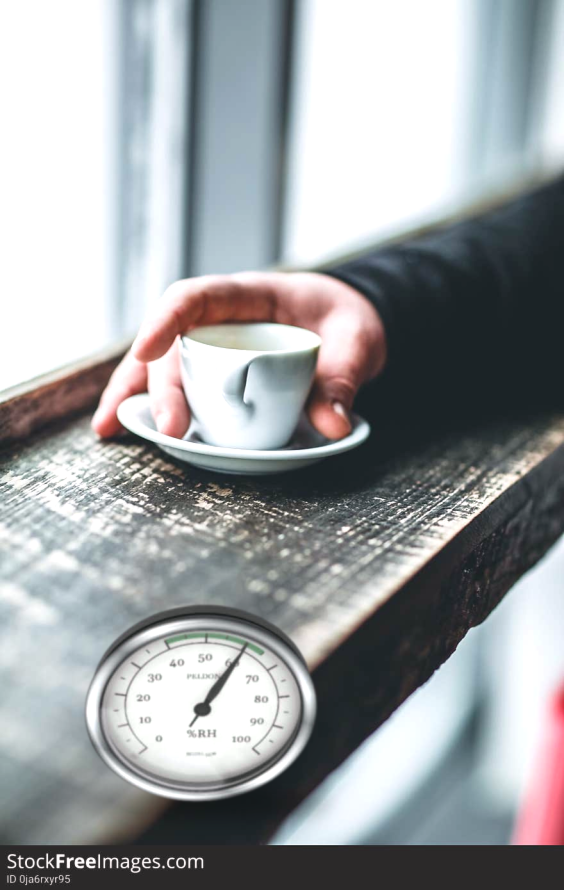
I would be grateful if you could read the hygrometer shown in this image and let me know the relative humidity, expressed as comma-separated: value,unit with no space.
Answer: 60,%
